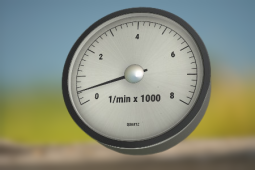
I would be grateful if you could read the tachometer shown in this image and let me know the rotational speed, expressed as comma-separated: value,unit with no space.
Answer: 400,rpm
